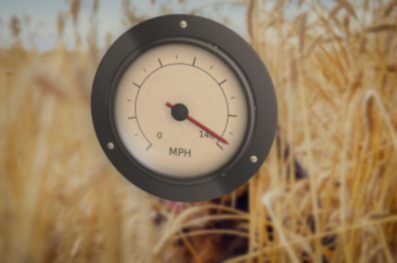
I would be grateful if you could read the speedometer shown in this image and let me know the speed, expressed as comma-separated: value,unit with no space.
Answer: 135,mph
